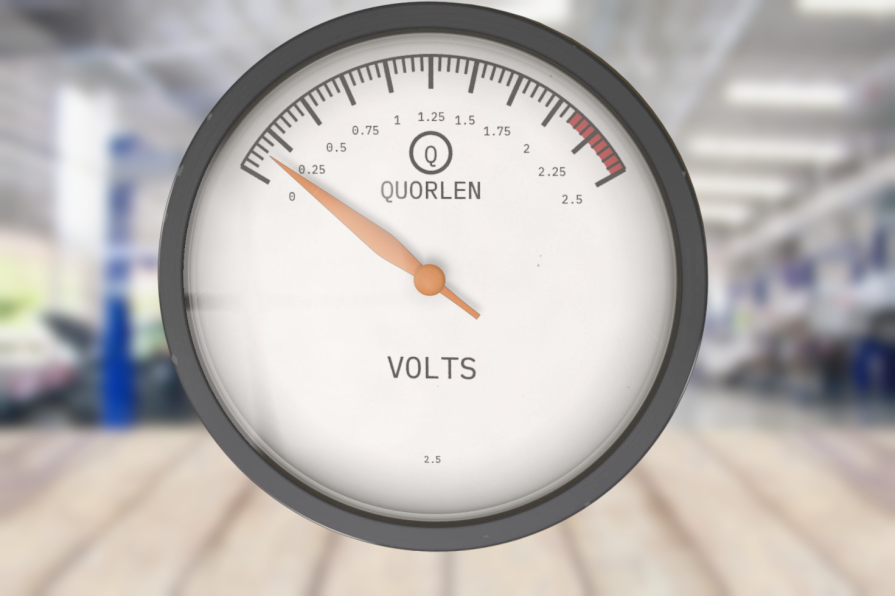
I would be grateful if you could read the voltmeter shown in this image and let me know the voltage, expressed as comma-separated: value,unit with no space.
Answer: 0.15,V
